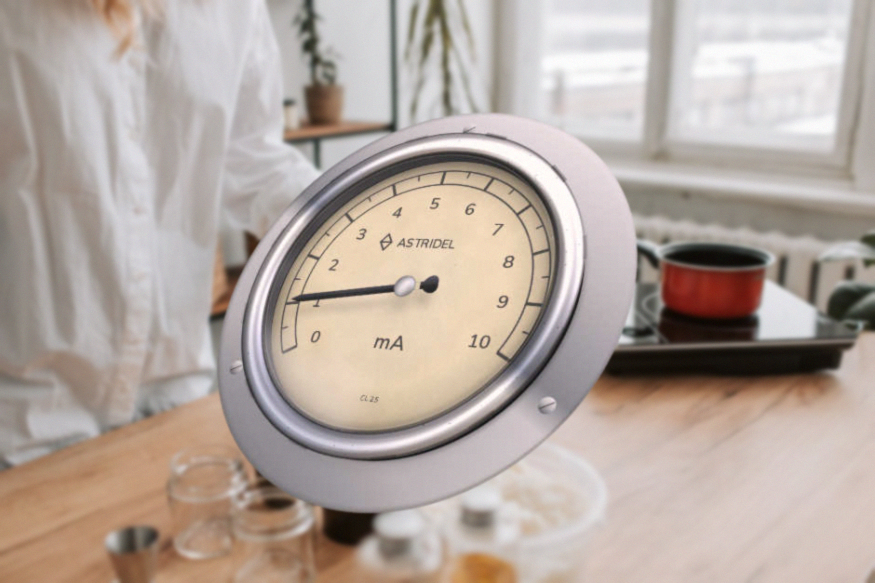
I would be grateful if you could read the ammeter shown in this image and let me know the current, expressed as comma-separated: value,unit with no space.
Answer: 1,mA
